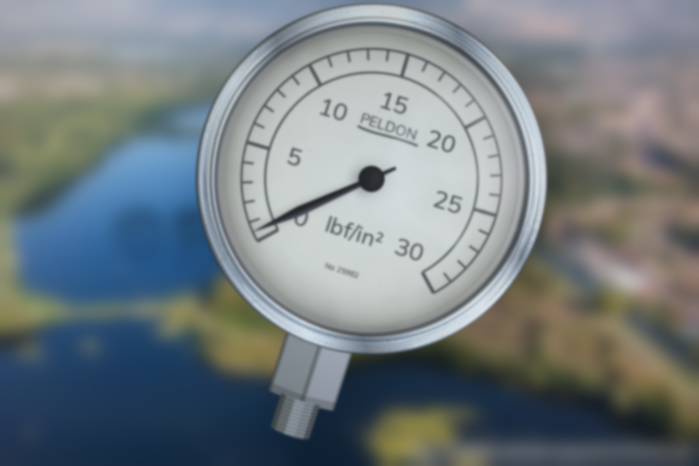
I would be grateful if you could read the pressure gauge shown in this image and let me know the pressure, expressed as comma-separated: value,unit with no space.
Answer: 0.5,psi
